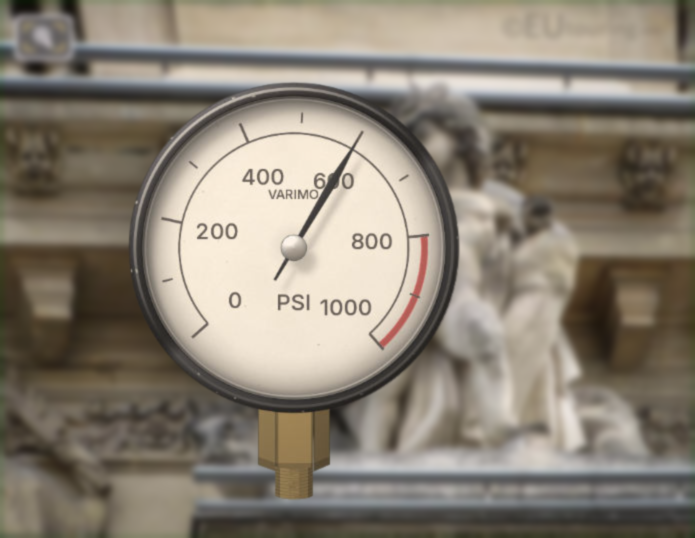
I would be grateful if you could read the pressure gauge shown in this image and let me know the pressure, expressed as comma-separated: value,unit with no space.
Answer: 600,psi
